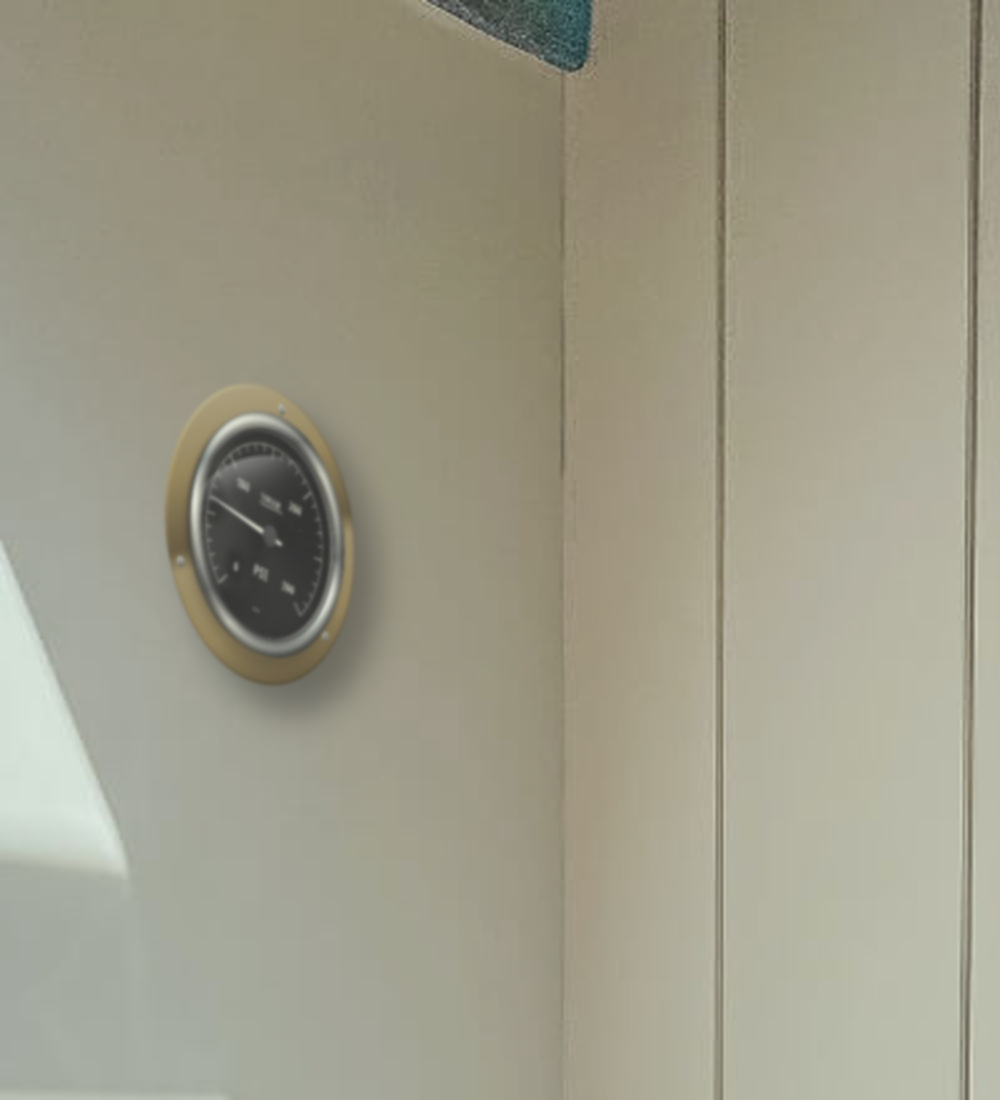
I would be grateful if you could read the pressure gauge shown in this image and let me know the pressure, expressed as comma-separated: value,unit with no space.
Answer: 60,psi
